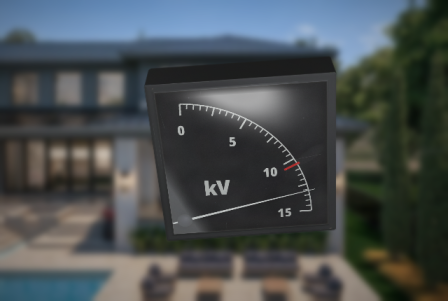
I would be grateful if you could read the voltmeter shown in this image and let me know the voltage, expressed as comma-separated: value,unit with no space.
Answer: 13,kV
